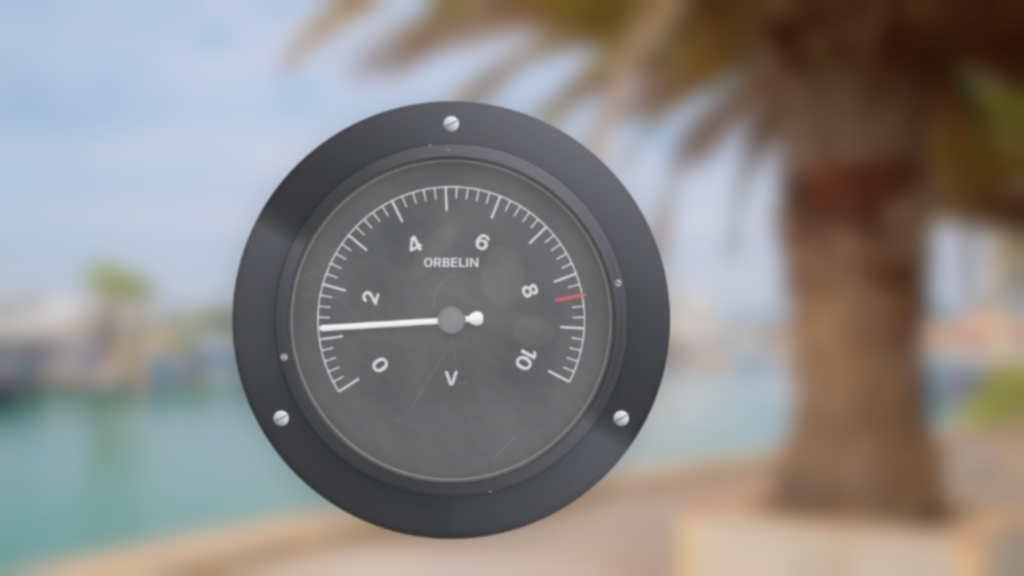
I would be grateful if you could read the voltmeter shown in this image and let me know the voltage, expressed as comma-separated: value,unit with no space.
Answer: 1.2,V
